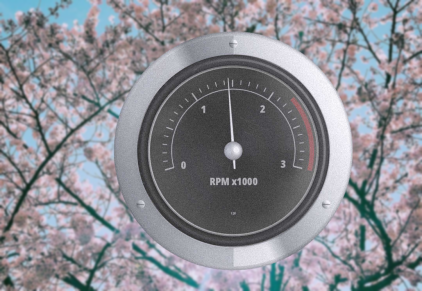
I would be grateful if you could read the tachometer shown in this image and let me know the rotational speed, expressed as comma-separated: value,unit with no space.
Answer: 1450,rpm
